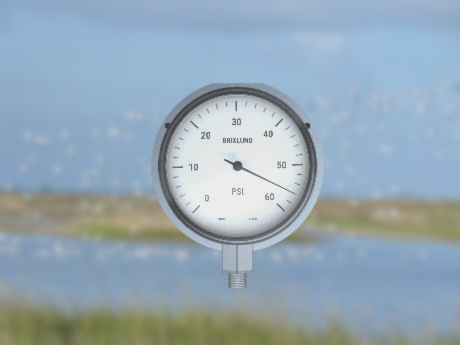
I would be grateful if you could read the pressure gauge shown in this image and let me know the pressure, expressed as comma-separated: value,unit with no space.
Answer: 56,psi
